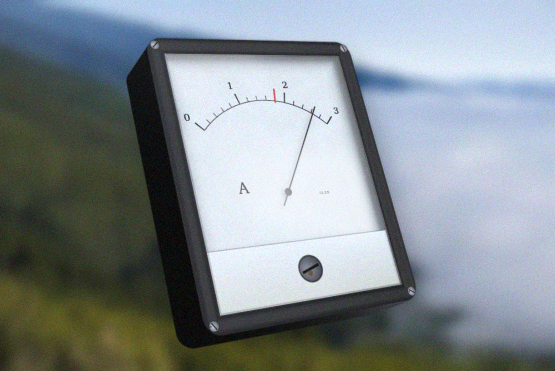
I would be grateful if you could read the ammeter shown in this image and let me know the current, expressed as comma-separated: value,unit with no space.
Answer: 2.6,A
